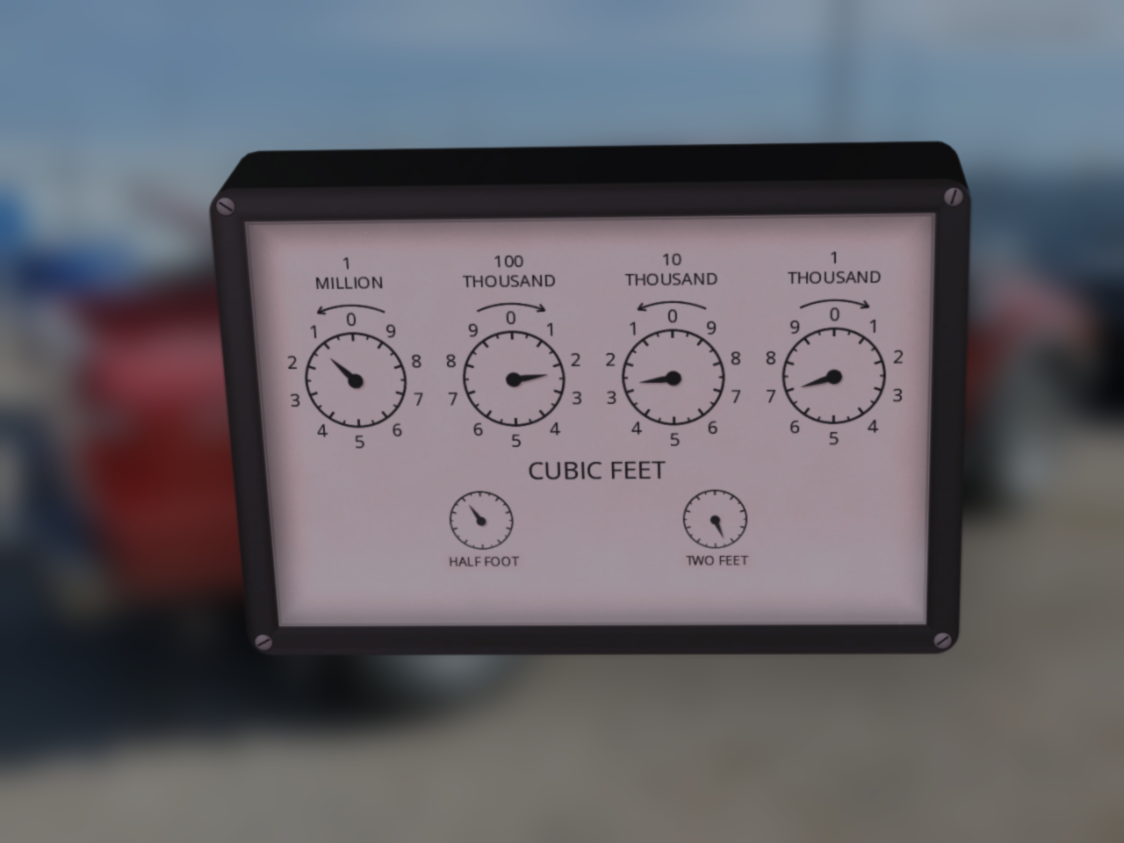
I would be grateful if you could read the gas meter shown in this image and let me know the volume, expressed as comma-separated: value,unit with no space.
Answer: 122700,ft³
